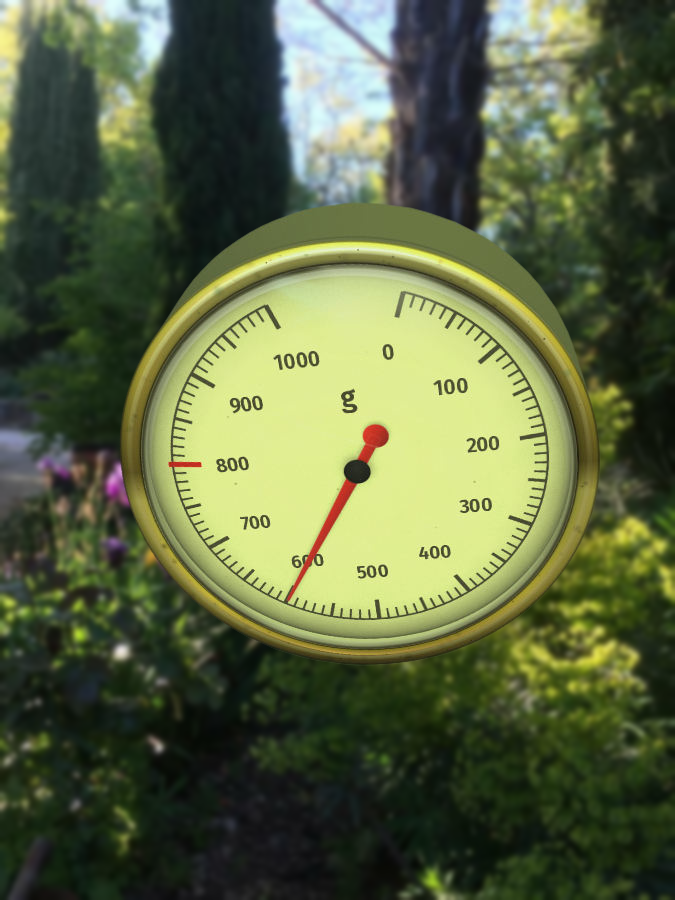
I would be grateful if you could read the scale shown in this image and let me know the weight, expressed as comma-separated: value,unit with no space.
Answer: 600,g
